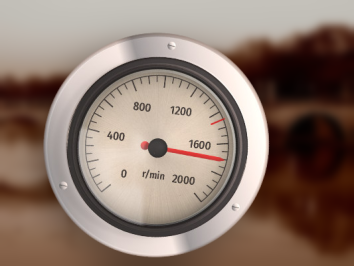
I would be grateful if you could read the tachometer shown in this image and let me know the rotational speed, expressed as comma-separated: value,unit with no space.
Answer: 1700,rpm
